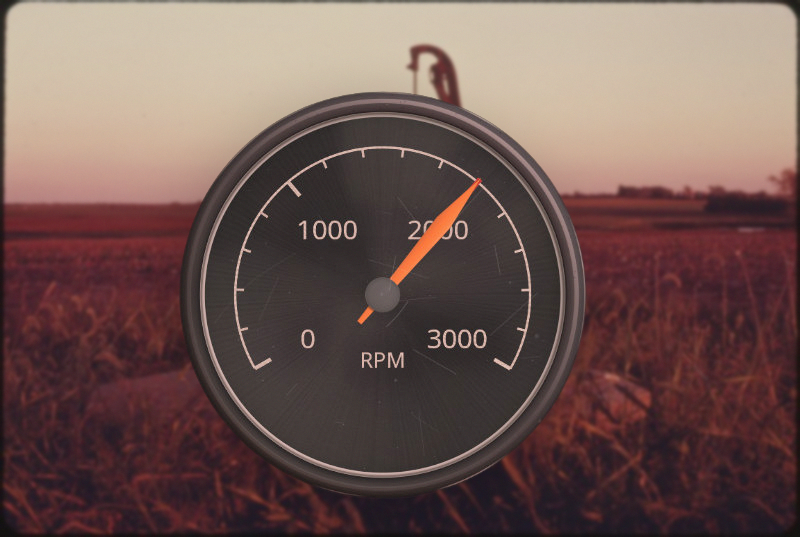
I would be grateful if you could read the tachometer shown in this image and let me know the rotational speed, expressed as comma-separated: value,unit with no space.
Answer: 2000,rpm
